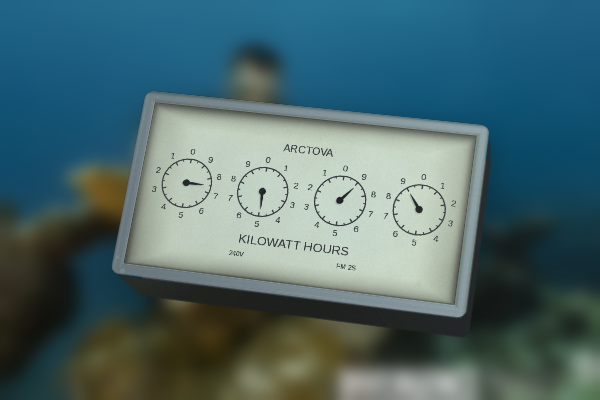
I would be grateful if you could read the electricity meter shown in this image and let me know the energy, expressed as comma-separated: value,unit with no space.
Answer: 7489,kWh
